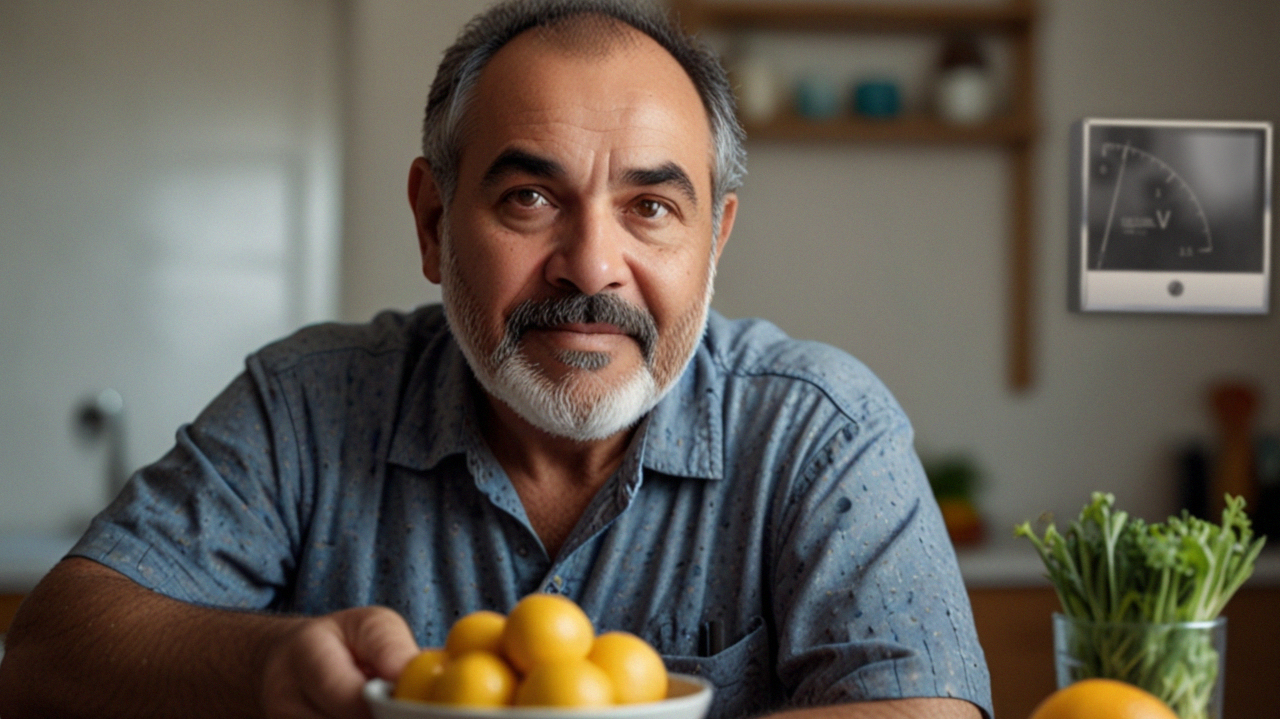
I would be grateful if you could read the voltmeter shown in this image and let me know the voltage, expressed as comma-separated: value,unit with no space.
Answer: 0.5,V
